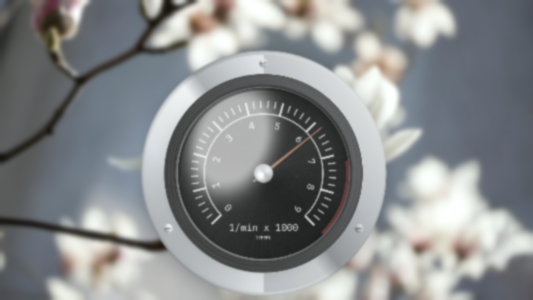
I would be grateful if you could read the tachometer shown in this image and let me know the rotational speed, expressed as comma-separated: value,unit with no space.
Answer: 6200,rpm
